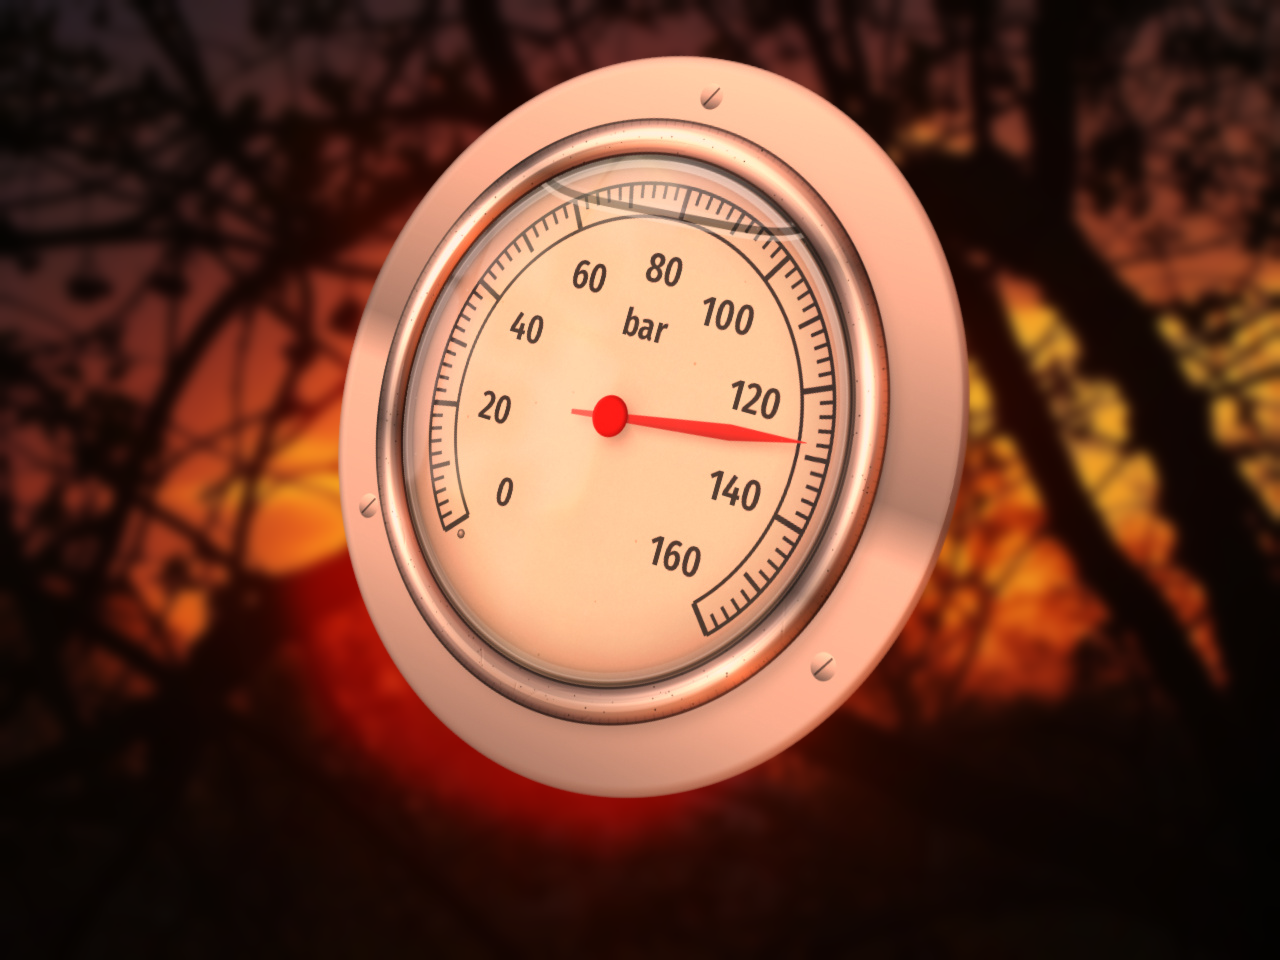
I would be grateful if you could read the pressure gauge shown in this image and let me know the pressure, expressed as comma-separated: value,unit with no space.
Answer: 128,bar
